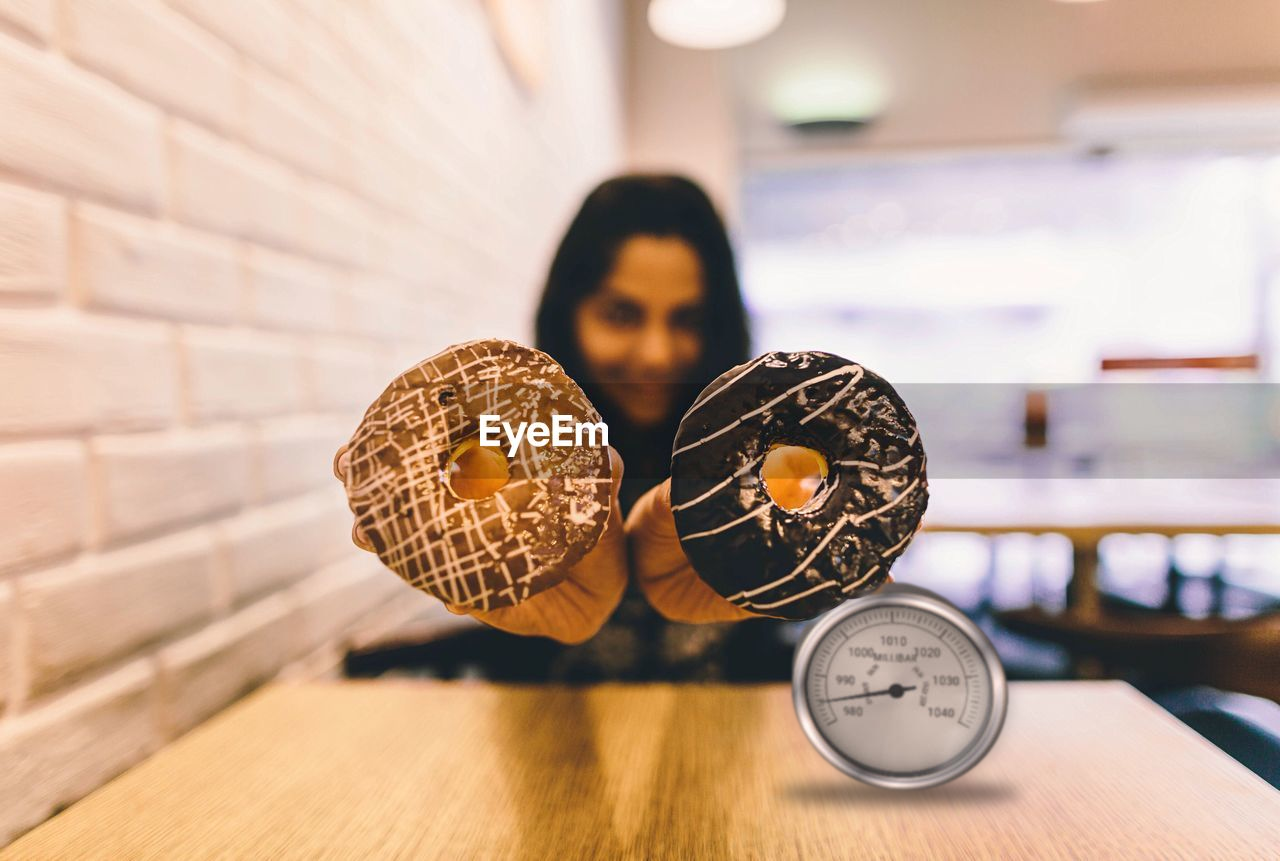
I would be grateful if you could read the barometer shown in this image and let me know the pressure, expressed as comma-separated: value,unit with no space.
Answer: 985,mbar
